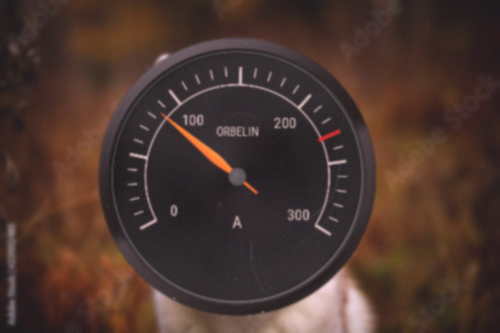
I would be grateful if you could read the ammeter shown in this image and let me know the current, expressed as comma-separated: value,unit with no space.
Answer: 85,A
